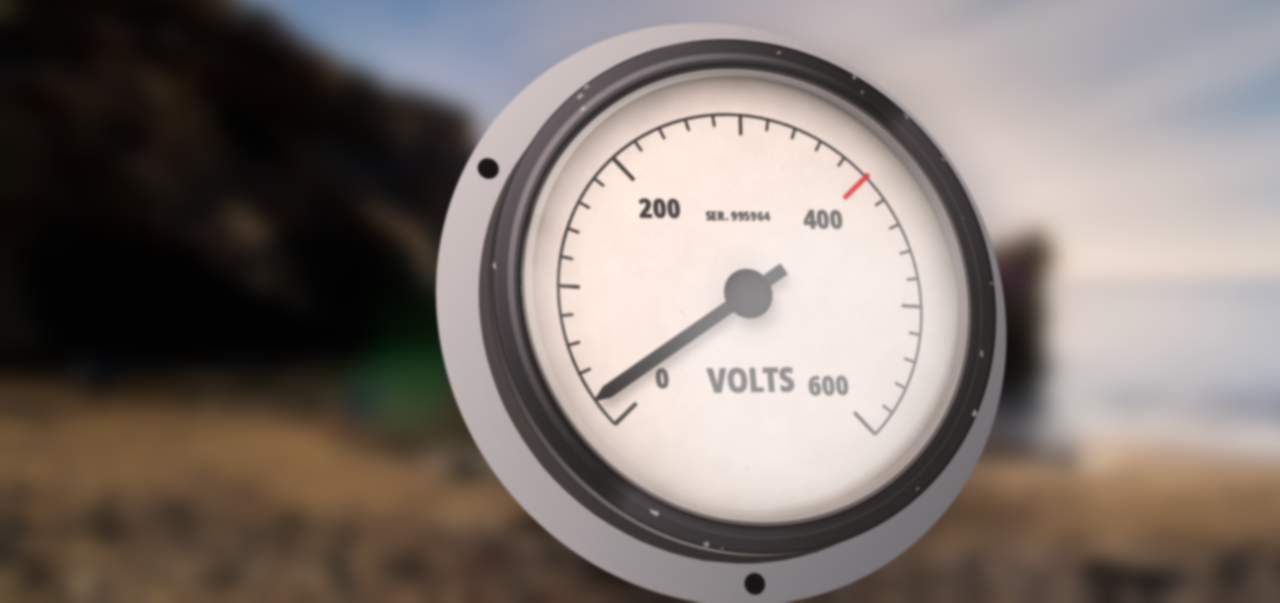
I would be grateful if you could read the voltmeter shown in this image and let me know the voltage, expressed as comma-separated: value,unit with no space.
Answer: 20,V
